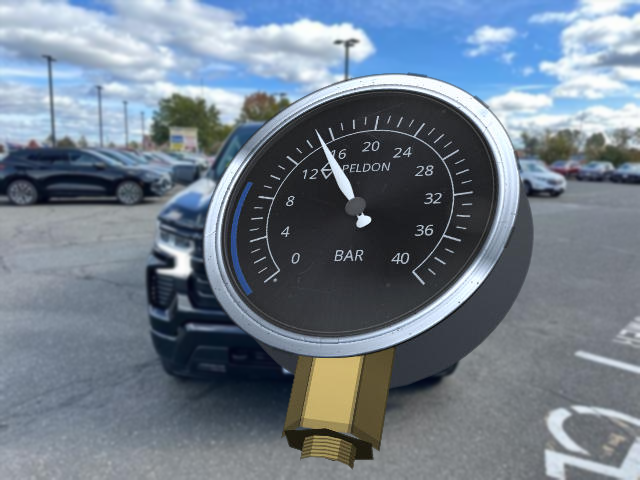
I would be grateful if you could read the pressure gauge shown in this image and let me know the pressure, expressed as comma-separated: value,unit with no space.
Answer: 15,bar
